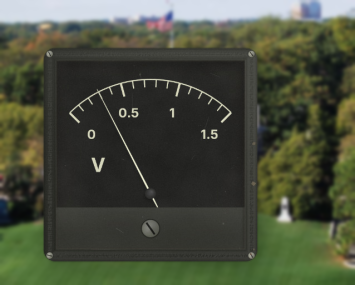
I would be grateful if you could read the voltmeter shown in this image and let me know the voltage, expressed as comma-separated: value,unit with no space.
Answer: 0.3,V
